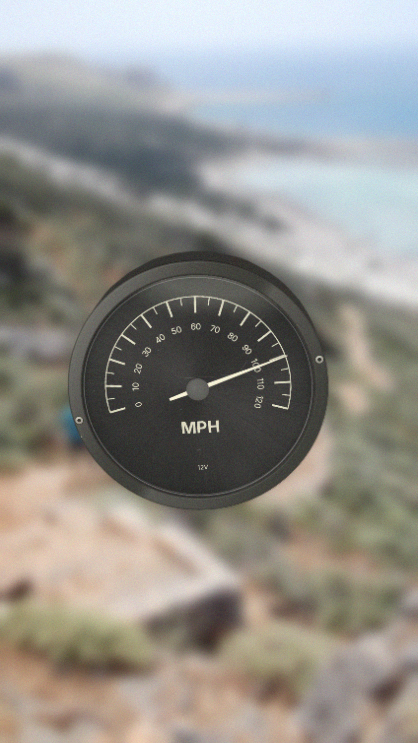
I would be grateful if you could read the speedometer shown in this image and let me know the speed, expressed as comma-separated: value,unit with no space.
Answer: 100,mph
